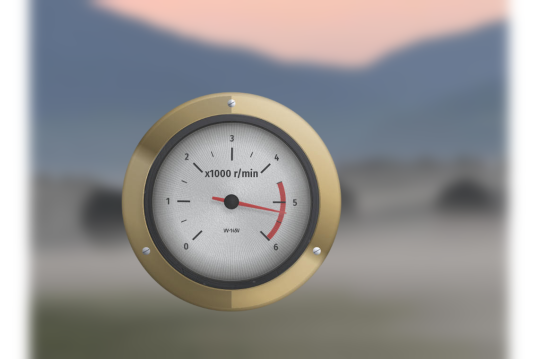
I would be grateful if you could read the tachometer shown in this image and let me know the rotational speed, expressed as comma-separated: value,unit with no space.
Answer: 5250,rpm
